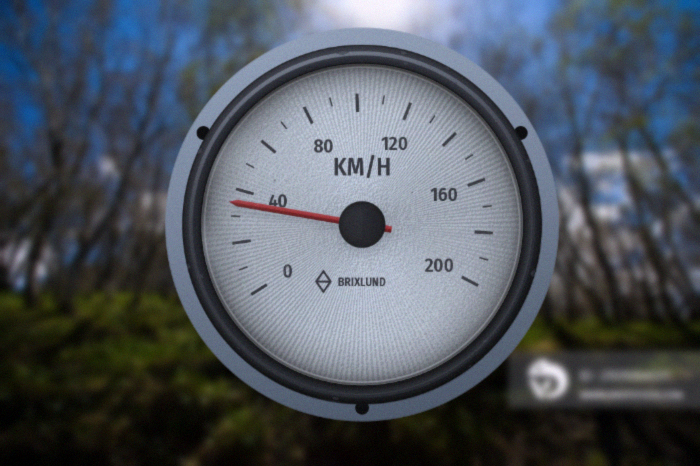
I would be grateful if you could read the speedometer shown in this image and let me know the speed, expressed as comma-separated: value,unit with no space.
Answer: 35,km/h
